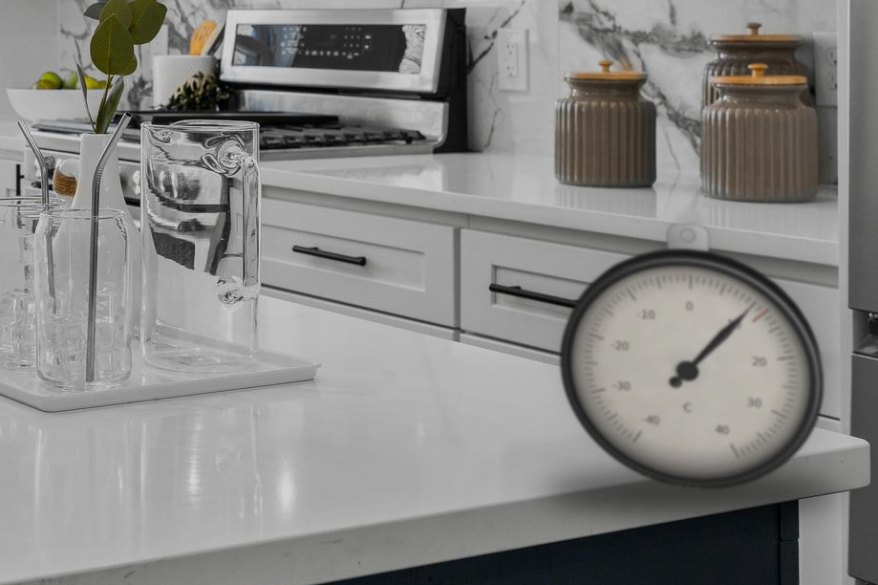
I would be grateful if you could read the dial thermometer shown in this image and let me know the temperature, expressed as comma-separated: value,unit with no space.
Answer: 10,°C
